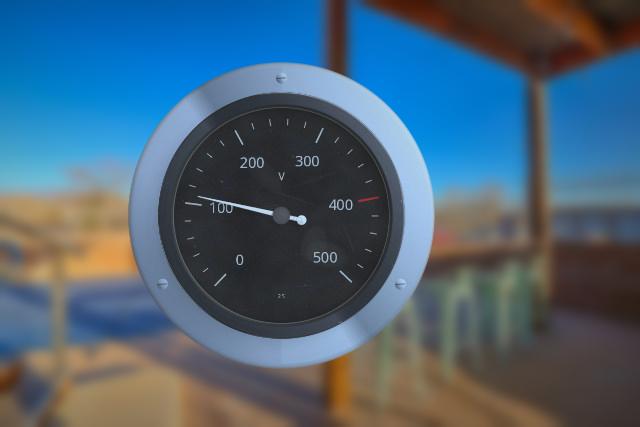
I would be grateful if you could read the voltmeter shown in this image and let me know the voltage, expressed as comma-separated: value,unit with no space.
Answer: 110,V
